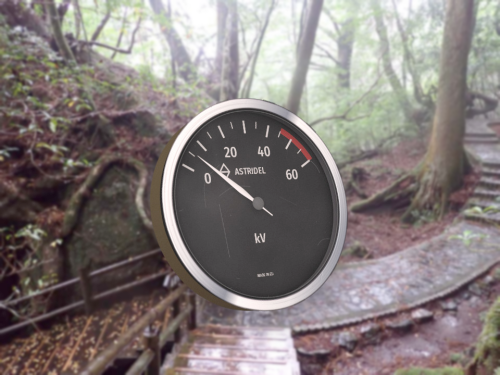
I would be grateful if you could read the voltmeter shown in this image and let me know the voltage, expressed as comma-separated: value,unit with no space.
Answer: 5,kV
